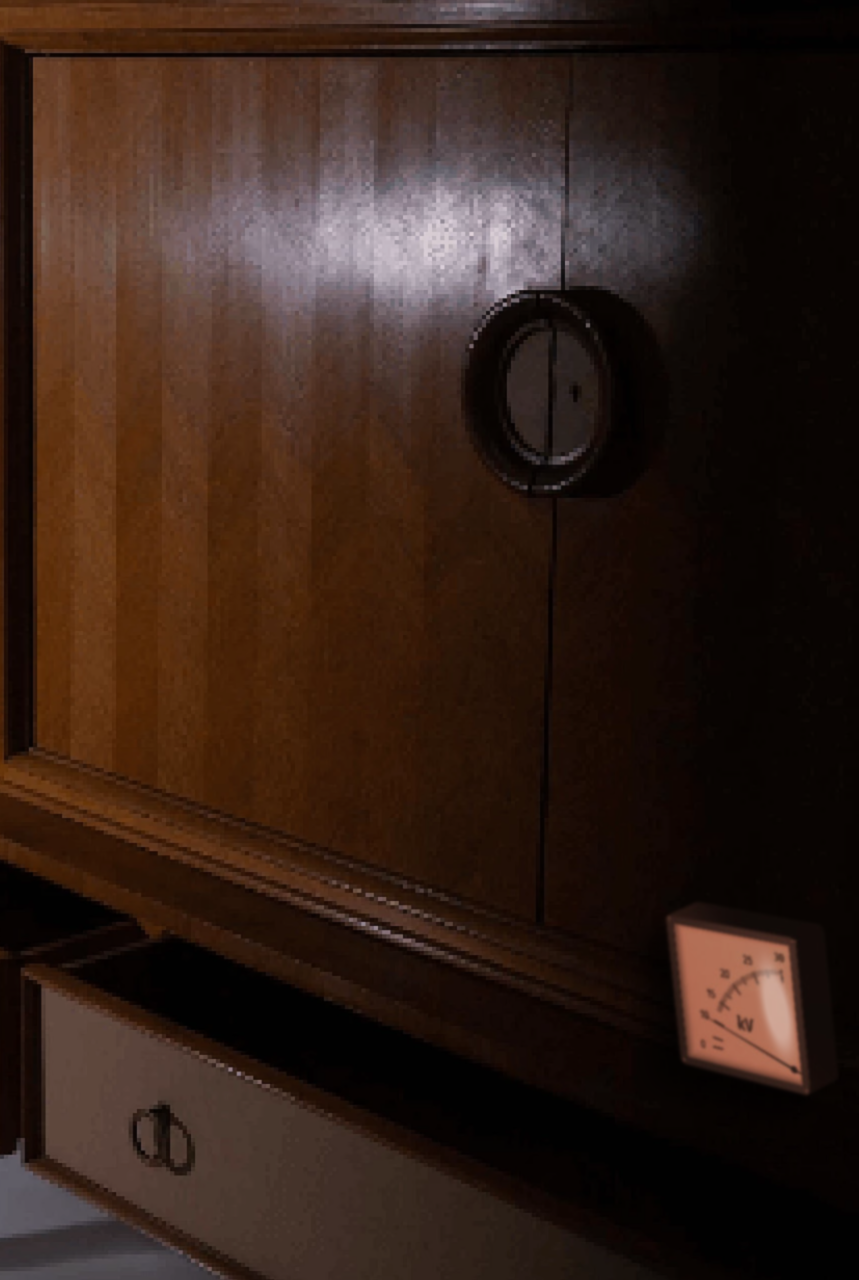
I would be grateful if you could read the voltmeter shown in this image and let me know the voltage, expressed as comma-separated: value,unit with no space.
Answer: 10,kV
